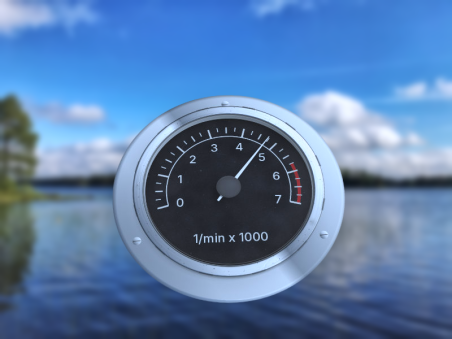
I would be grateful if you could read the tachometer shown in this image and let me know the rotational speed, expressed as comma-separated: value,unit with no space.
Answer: 4750,rpm
